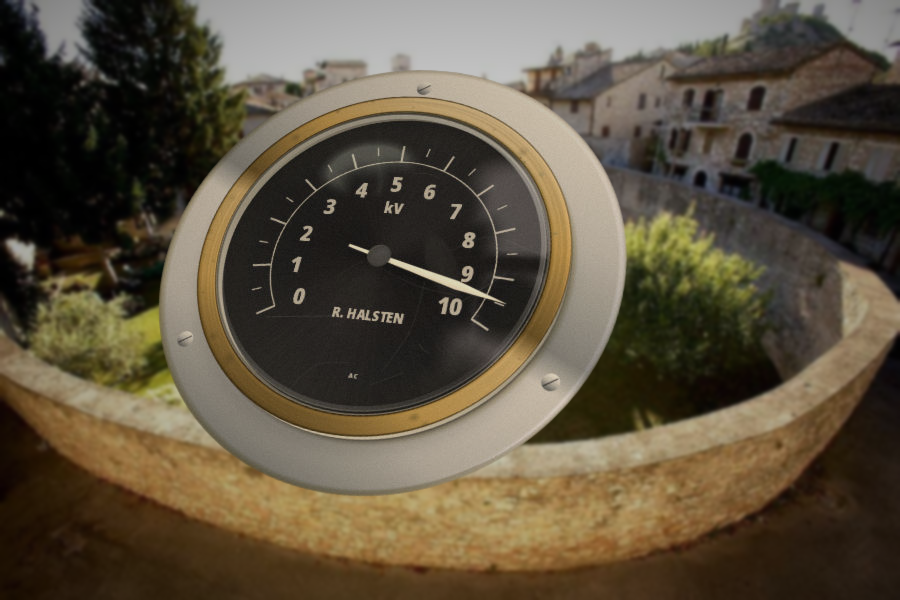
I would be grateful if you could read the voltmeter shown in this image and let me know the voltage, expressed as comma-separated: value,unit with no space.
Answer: 9.5,kV
